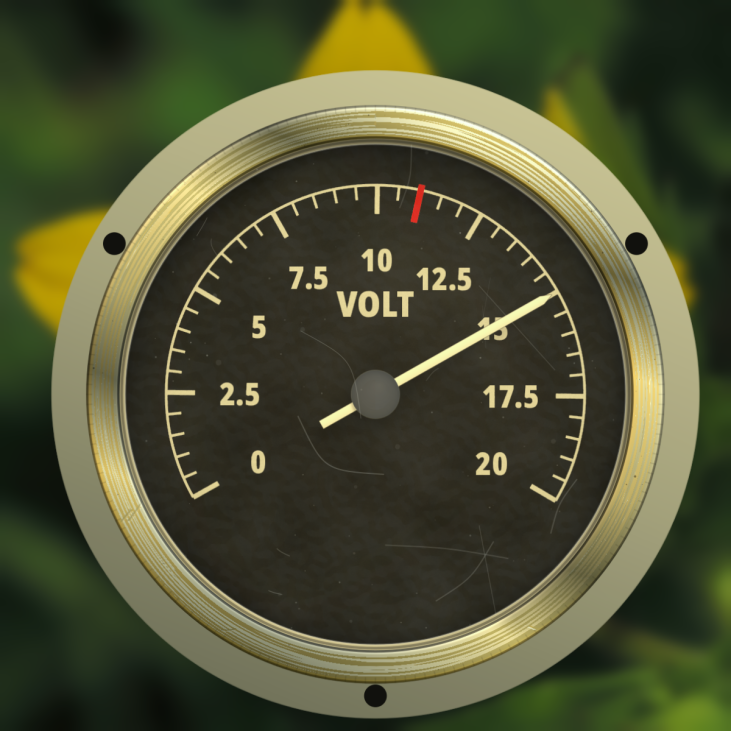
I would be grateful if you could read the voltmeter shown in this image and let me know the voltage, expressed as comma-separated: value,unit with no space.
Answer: 15,V
